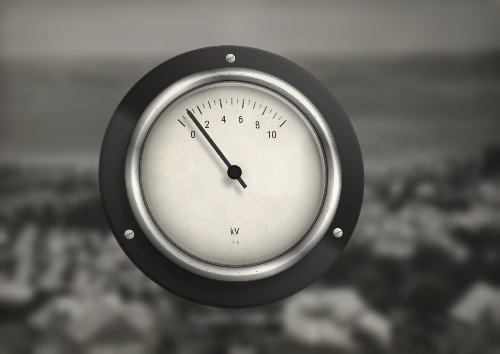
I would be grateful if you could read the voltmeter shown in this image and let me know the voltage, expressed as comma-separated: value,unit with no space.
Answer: 1,kV
